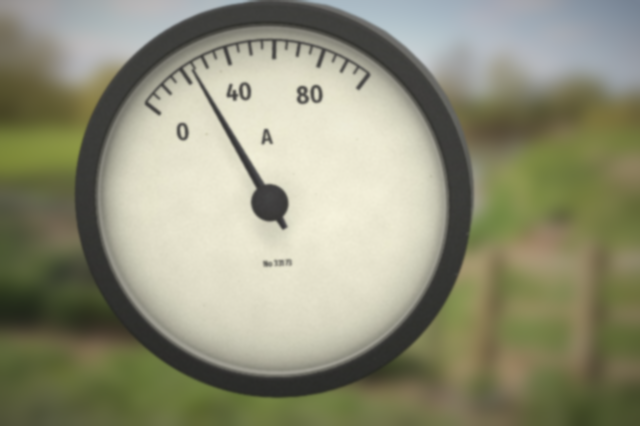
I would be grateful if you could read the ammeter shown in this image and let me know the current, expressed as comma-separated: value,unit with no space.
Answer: 25,A
